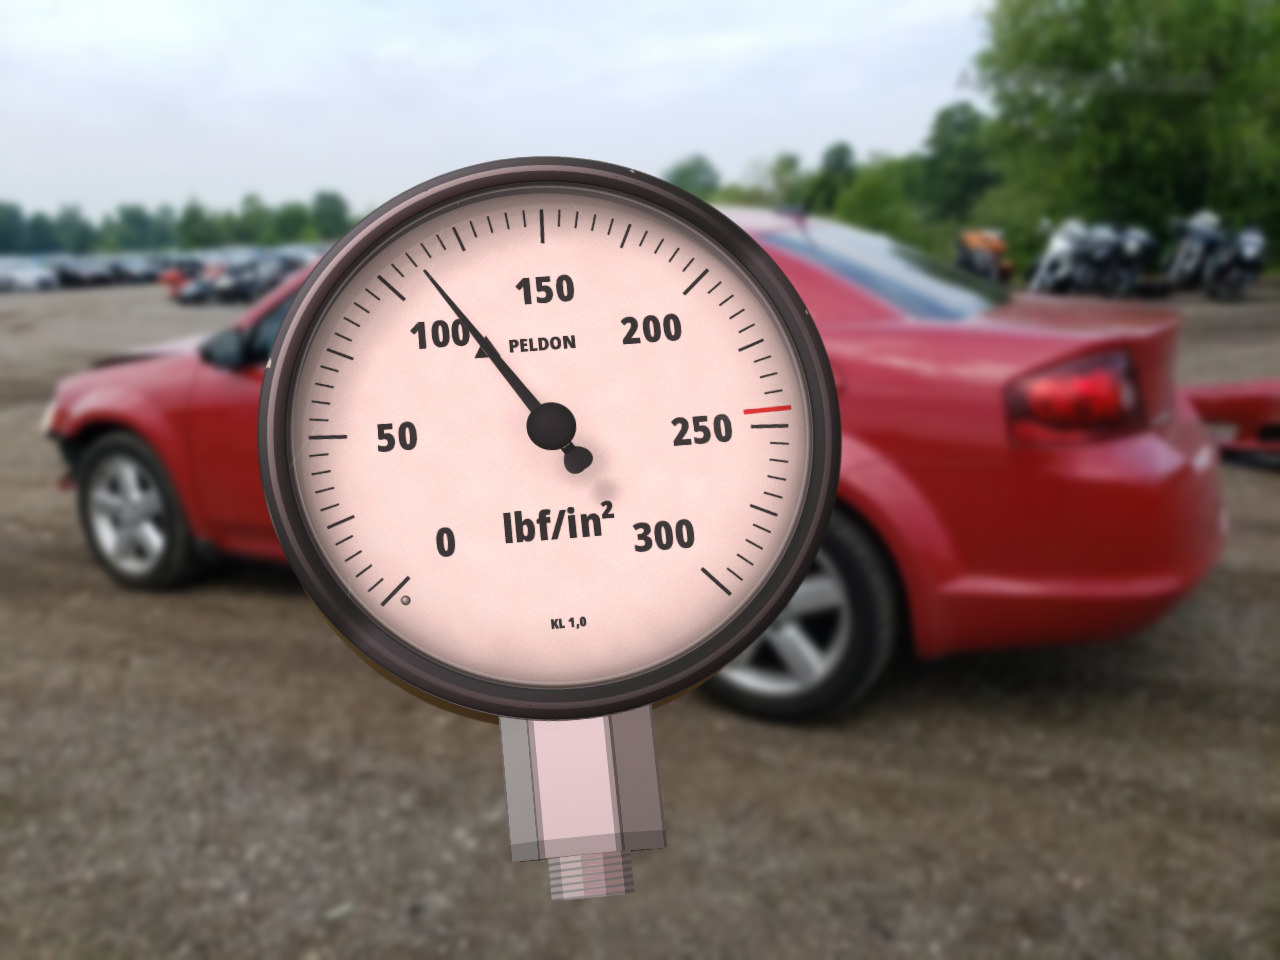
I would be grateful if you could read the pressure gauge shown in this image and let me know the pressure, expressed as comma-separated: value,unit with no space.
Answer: 110,psi
